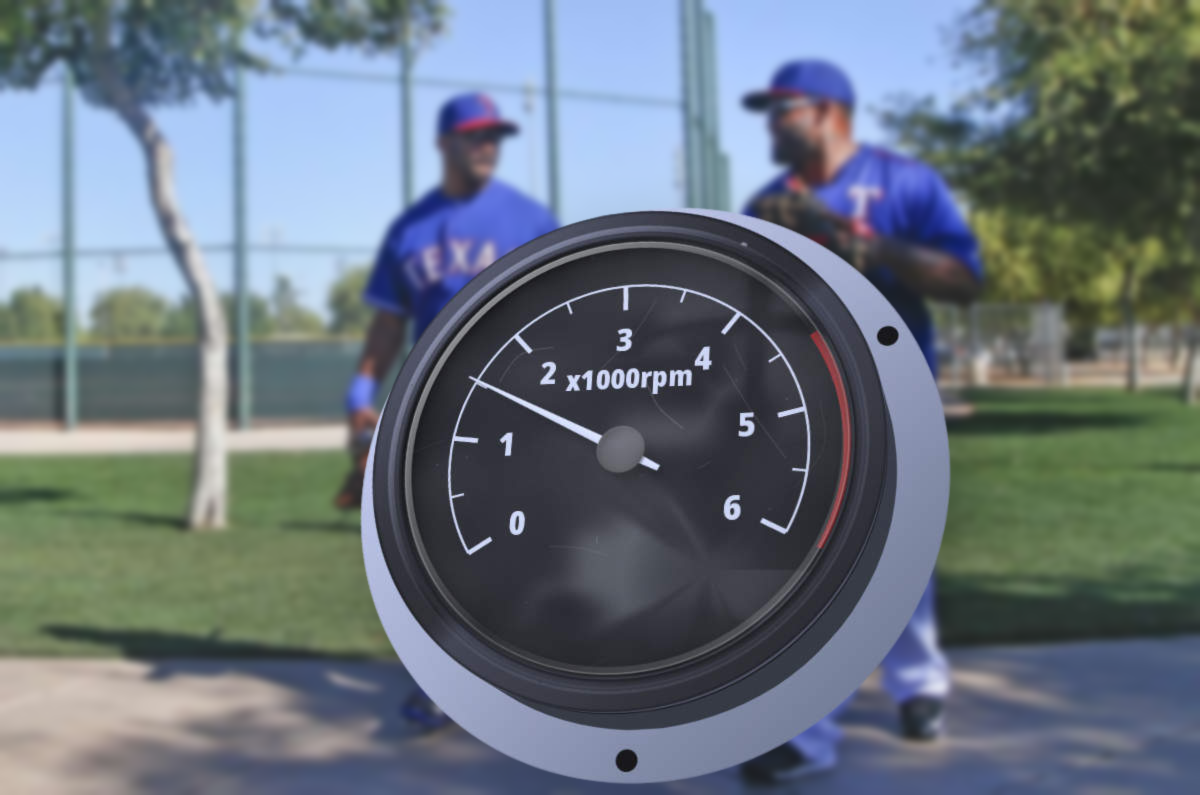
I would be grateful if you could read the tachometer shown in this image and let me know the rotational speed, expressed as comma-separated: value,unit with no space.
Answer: 1500,rpm
